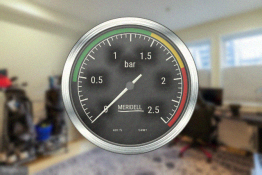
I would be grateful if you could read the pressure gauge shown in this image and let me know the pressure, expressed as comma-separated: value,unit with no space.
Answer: 0,bar
